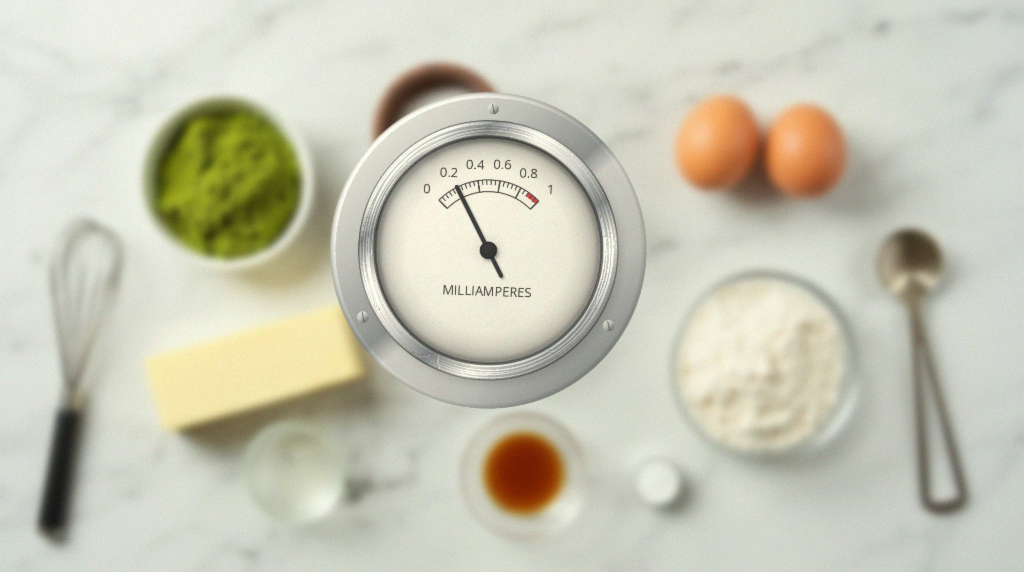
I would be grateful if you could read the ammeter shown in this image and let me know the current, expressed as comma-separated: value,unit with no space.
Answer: 0.2,mA
